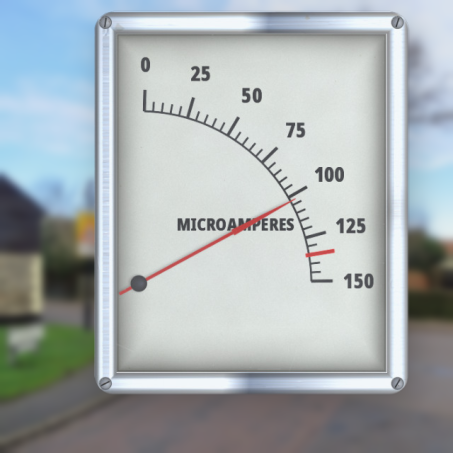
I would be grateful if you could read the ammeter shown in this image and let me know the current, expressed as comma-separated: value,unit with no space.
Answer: 102.5,µA
